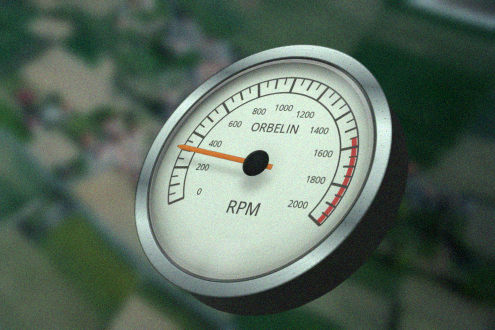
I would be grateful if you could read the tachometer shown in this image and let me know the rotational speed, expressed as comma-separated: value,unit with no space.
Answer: 300,rpm
